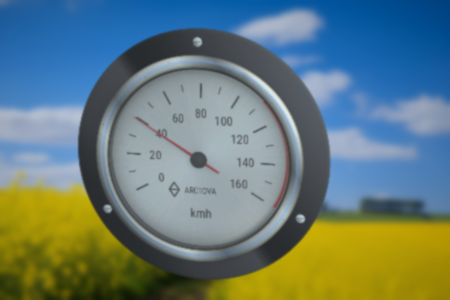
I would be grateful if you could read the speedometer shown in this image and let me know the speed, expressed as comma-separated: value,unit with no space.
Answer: 40,km/h
